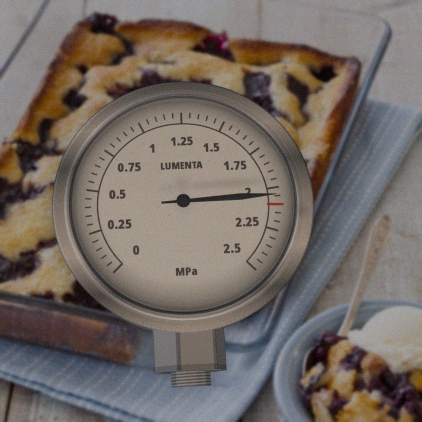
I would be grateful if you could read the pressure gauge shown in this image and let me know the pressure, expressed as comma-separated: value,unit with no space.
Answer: 2.05,MPa
